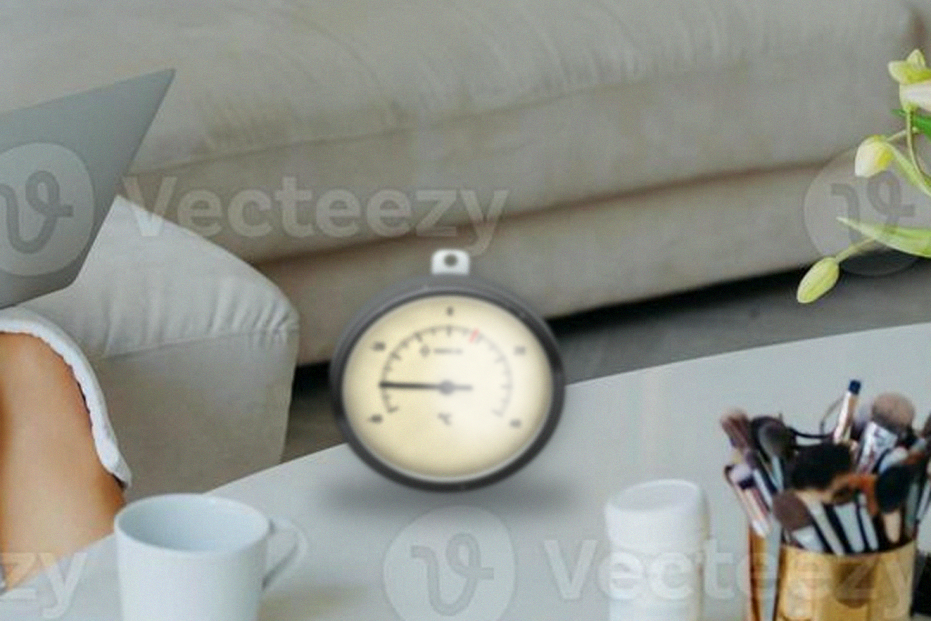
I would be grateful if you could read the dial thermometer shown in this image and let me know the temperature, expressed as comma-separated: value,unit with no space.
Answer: -30,°C
